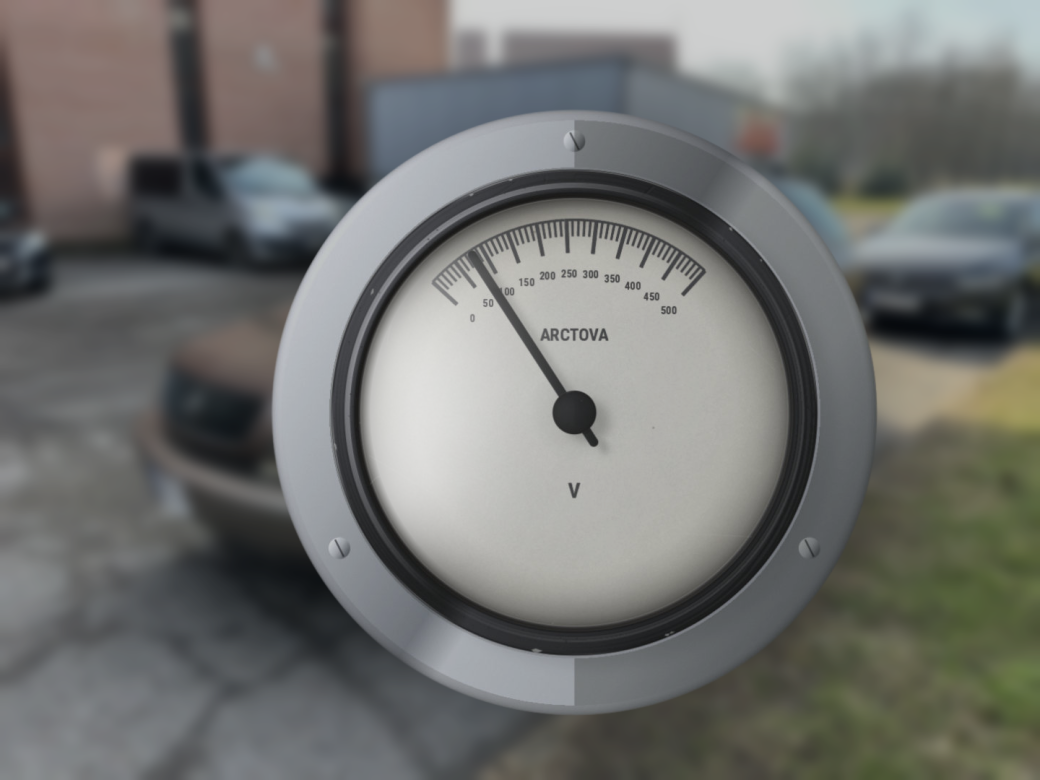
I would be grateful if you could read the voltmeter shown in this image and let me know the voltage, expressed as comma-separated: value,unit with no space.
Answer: 80,V
